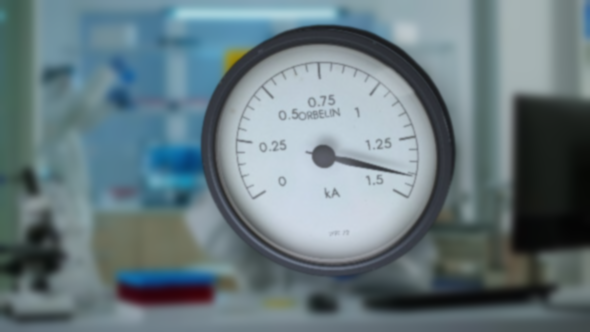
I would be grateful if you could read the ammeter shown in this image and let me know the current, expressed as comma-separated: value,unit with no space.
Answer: 1.4,kA
